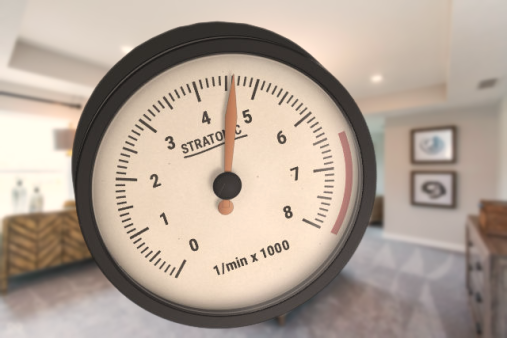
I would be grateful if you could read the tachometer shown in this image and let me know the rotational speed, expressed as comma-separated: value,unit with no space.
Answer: 4600,rpm
